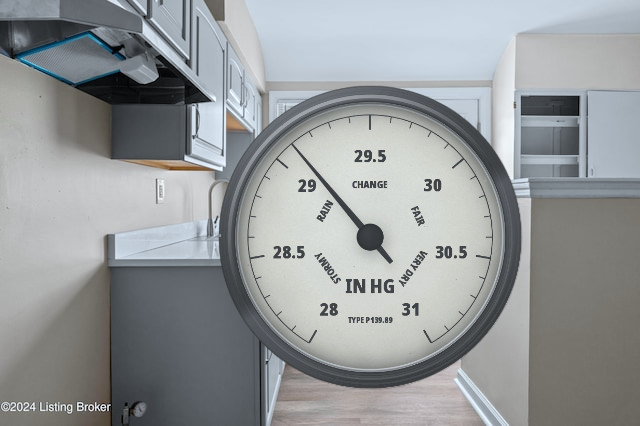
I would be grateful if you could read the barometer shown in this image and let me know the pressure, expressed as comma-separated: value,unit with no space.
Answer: 29.1,inHg
